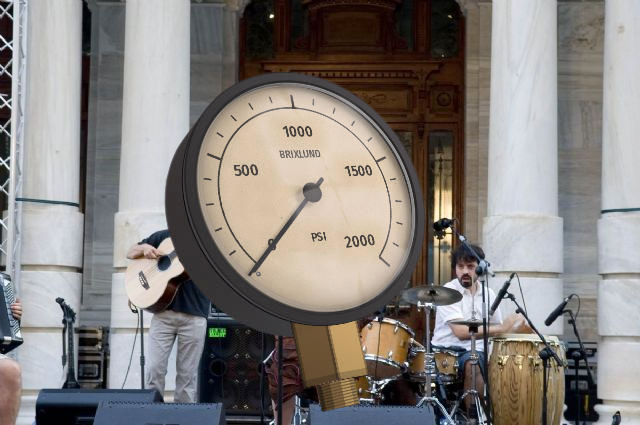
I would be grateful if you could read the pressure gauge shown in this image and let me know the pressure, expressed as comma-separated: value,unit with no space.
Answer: 0,psi
